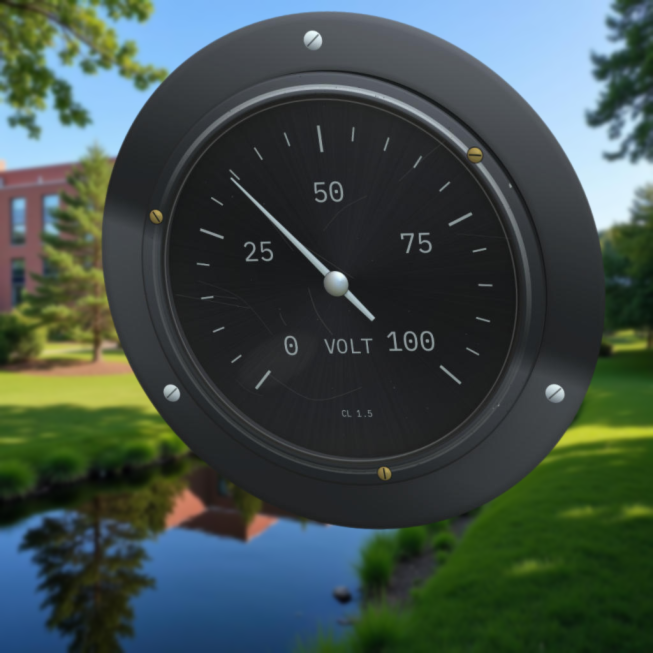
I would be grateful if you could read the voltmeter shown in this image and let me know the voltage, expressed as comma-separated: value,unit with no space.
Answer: 35,V
